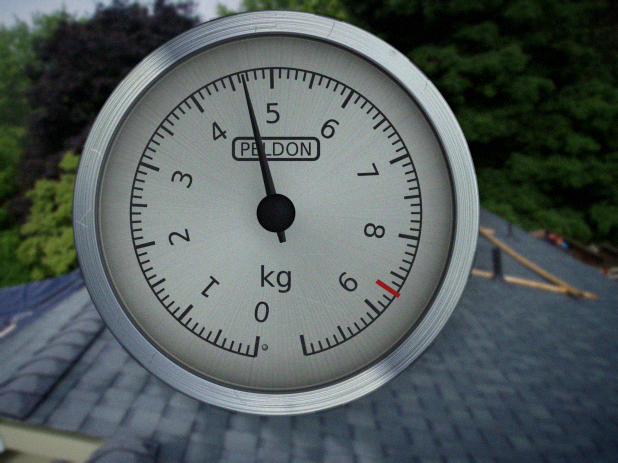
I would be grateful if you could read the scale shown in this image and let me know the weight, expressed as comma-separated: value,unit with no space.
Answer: 4.65,kg
